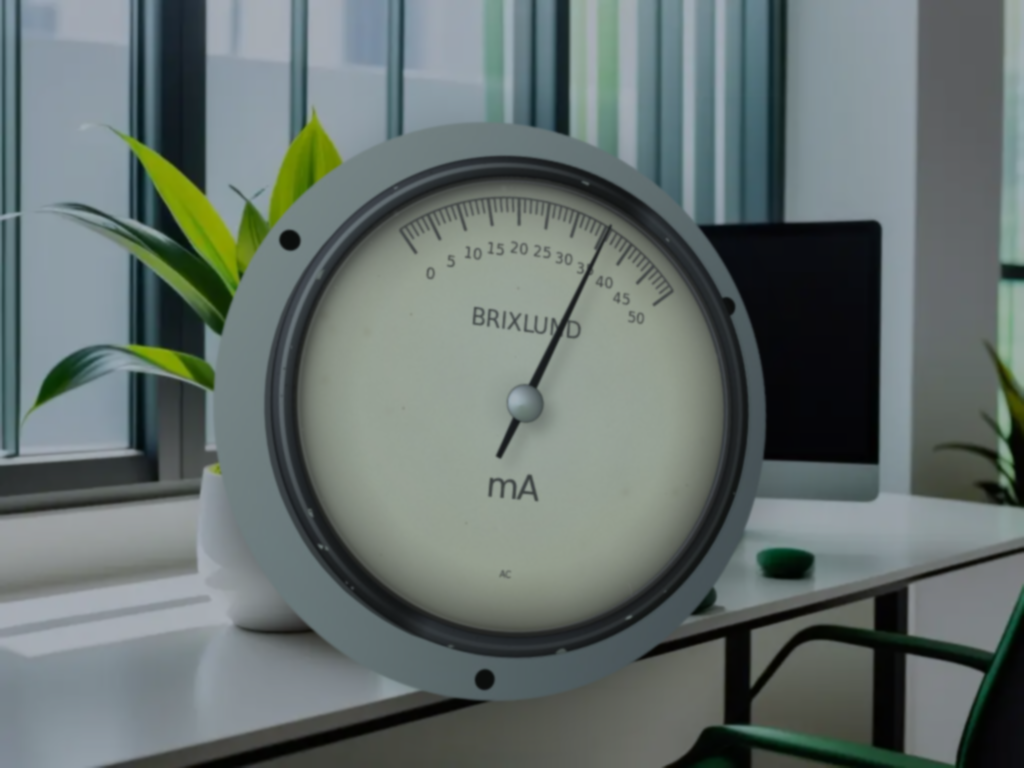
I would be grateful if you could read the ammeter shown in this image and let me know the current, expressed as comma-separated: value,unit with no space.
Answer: 35,mA
